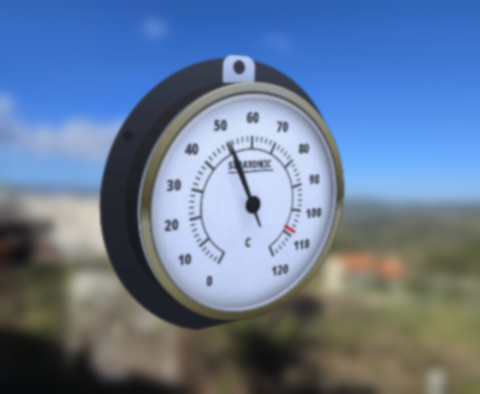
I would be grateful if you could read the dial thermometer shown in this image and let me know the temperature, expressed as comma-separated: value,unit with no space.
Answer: 50,°C
